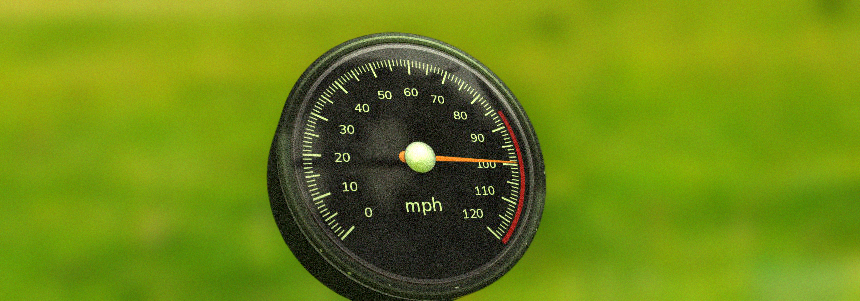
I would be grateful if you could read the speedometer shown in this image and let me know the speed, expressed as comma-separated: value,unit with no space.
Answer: 100,mph
